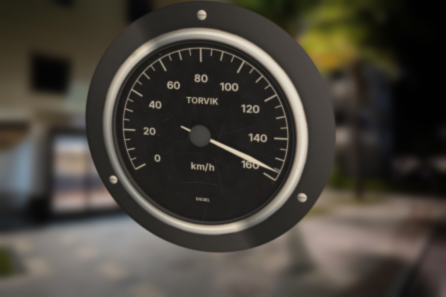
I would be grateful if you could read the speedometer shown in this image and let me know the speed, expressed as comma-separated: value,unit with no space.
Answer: 155,km/h
